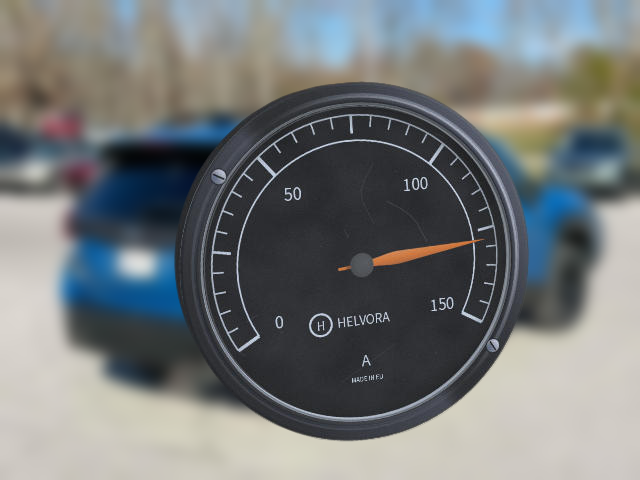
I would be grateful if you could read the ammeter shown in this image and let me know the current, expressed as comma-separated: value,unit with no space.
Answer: 127.5,A
